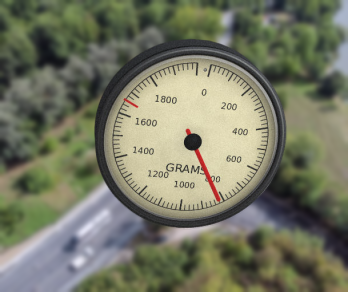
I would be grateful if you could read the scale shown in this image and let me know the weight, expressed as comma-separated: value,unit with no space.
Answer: 820,g
